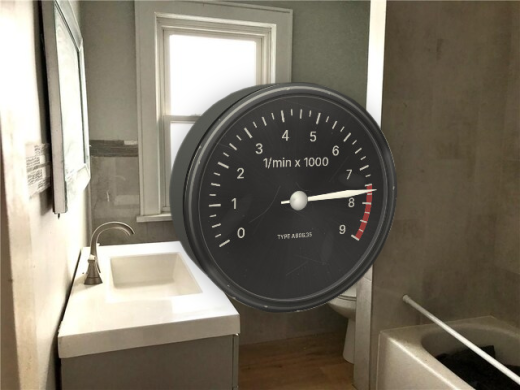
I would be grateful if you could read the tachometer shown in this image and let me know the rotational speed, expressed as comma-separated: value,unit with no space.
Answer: 7625,rpm
